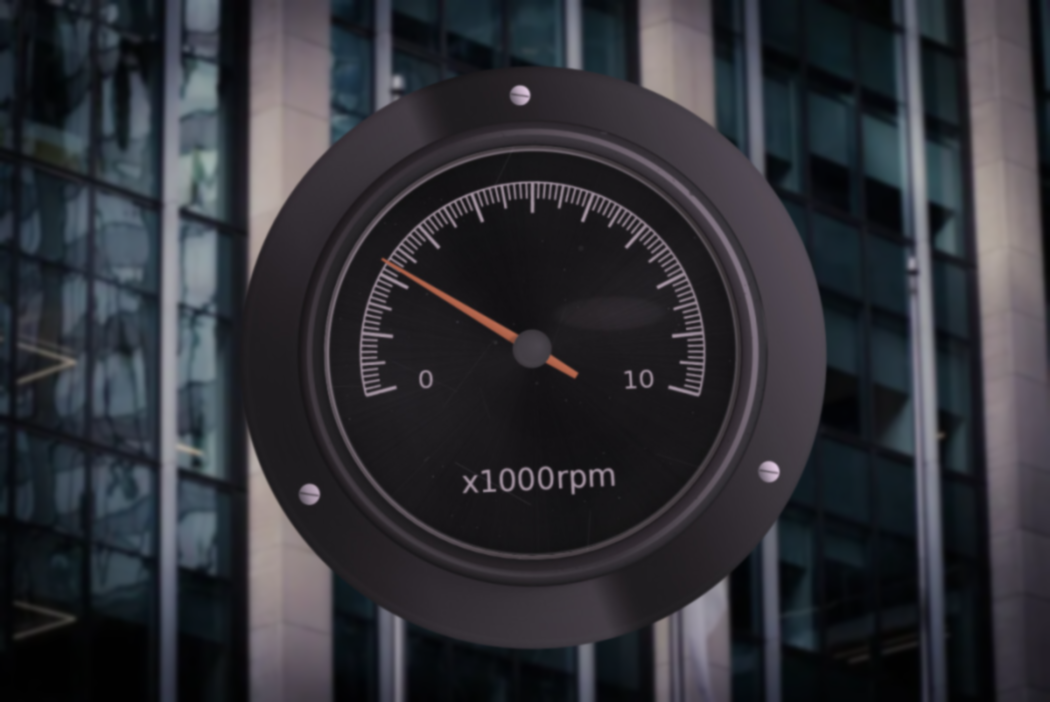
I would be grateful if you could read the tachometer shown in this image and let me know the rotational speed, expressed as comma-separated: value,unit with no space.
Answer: 2200,rpm
